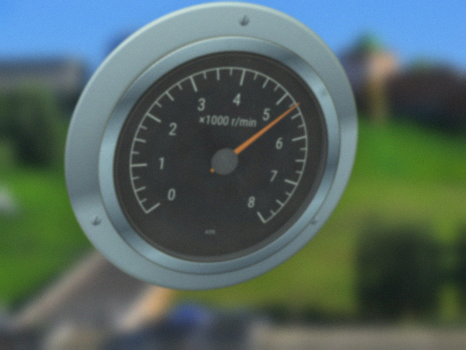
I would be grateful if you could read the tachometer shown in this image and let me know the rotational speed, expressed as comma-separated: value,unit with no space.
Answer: 5250,rpm
